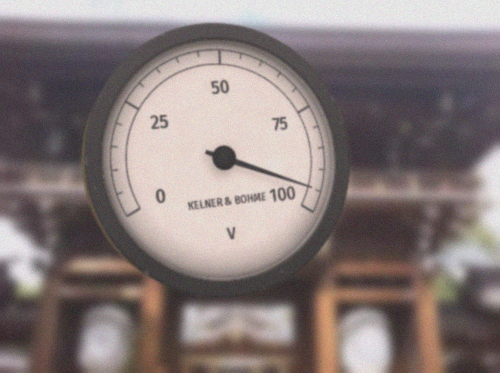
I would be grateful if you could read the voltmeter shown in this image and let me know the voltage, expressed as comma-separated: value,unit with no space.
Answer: 95,V
